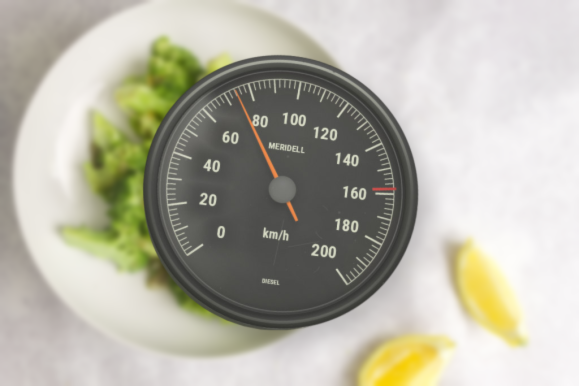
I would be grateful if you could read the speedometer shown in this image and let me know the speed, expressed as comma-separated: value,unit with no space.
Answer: 74,km/h
